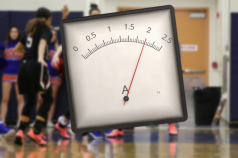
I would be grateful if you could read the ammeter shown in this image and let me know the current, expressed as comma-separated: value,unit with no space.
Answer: 2,A
